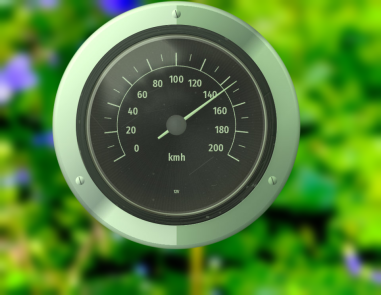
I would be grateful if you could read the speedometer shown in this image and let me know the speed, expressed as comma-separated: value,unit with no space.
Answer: 145,km/h
